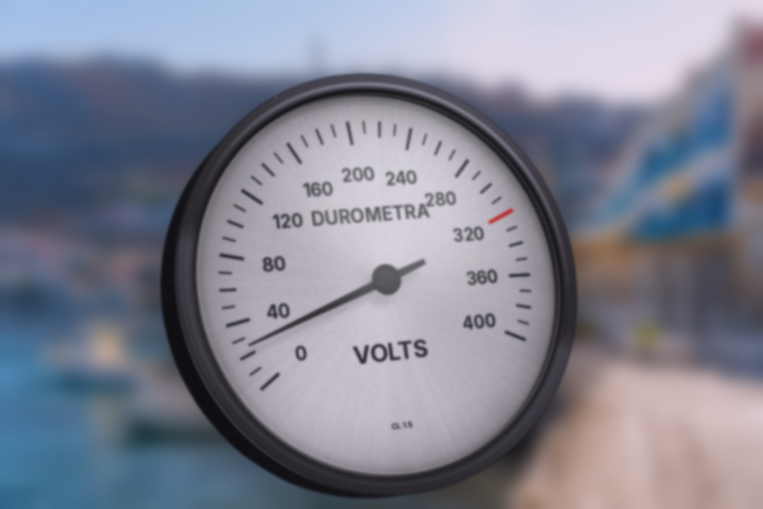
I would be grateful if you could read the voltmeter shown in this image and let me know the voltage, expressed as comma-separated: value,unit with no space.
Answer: 25,V
